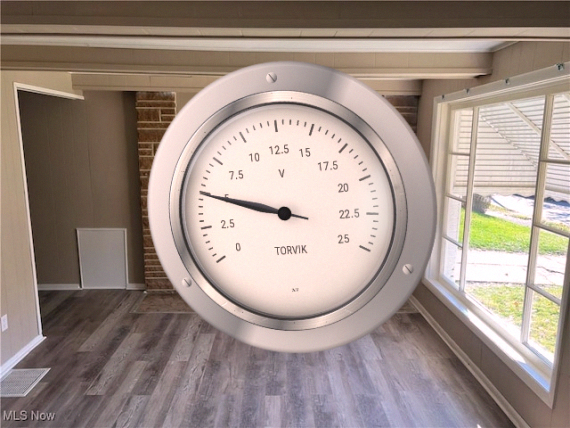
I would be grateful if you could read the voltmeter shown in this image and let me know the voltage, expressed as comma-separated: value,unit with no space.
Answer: 5,V
